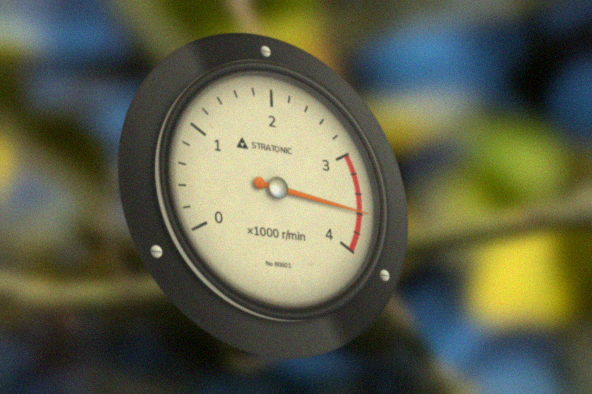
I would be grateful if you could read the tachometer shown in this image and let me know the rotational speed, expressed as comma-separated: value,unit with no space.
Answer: 3600,rpm
